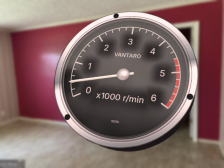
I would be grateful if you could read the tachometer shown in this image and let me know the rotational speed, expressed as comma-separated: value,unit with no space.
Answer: 400,rpm
